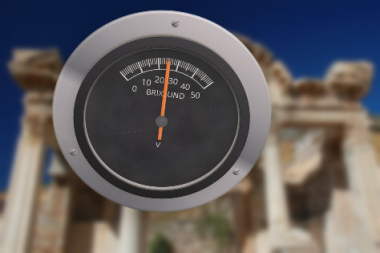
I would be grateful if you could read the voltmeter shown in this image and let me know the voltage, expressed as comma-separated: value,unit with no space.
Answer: 25,V
